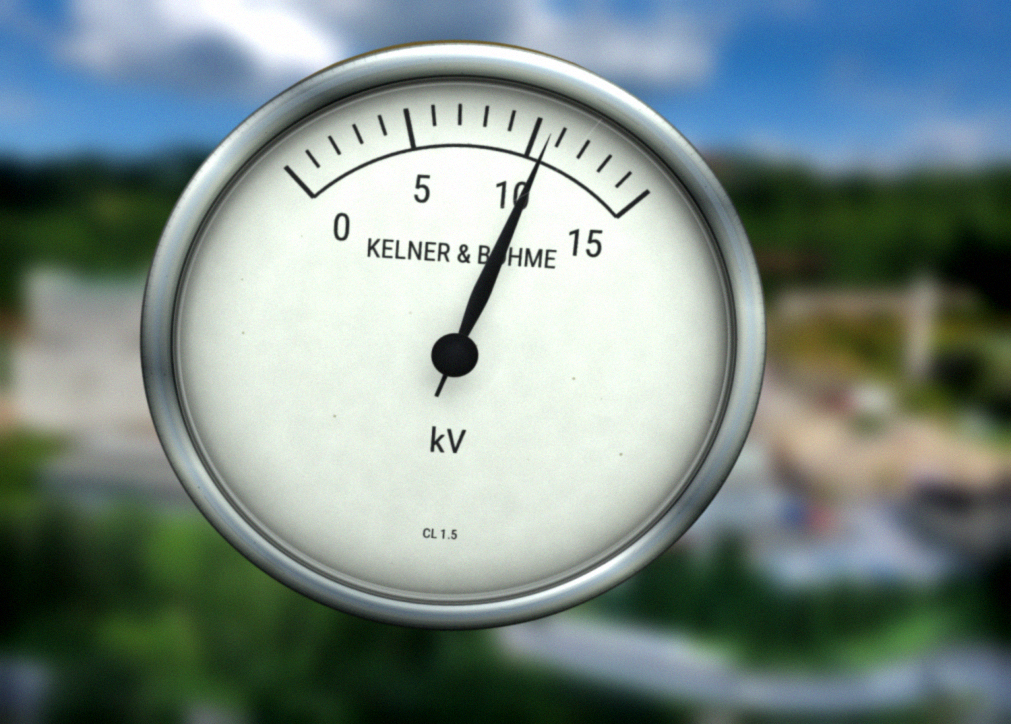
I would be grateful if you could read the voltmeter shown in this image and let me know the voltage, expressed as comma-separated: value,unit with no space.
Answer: 10.5,kV
